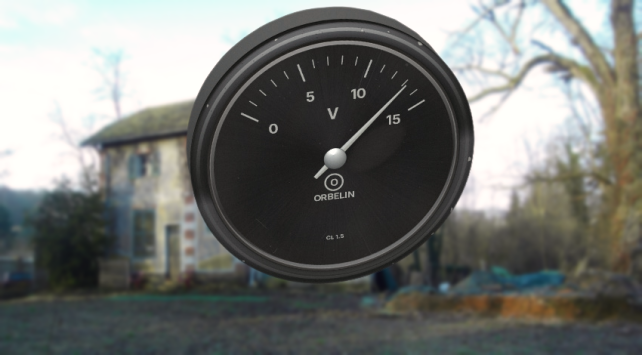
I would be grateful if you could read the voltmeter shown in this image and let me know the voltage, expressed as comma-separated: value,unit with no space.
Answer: 13,V
